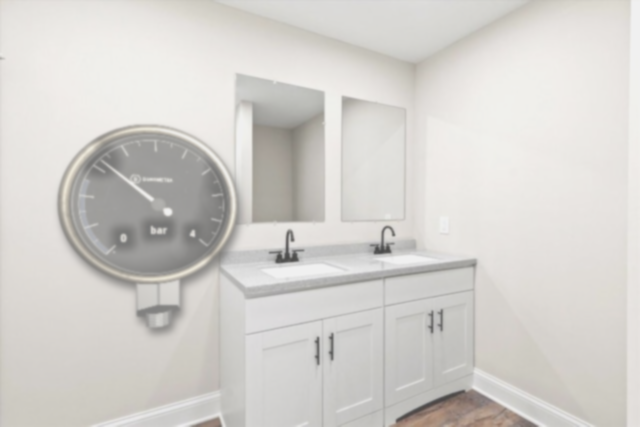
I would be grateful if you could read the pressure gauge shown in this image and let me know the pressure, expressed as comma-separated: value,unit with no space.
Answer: 1.3,bar
